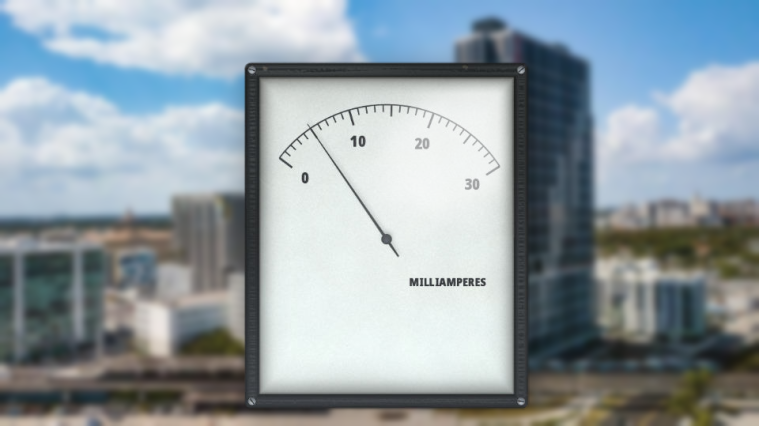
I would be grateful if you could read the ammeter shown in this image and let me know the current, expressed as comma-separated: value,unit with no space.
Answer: 5,mA
